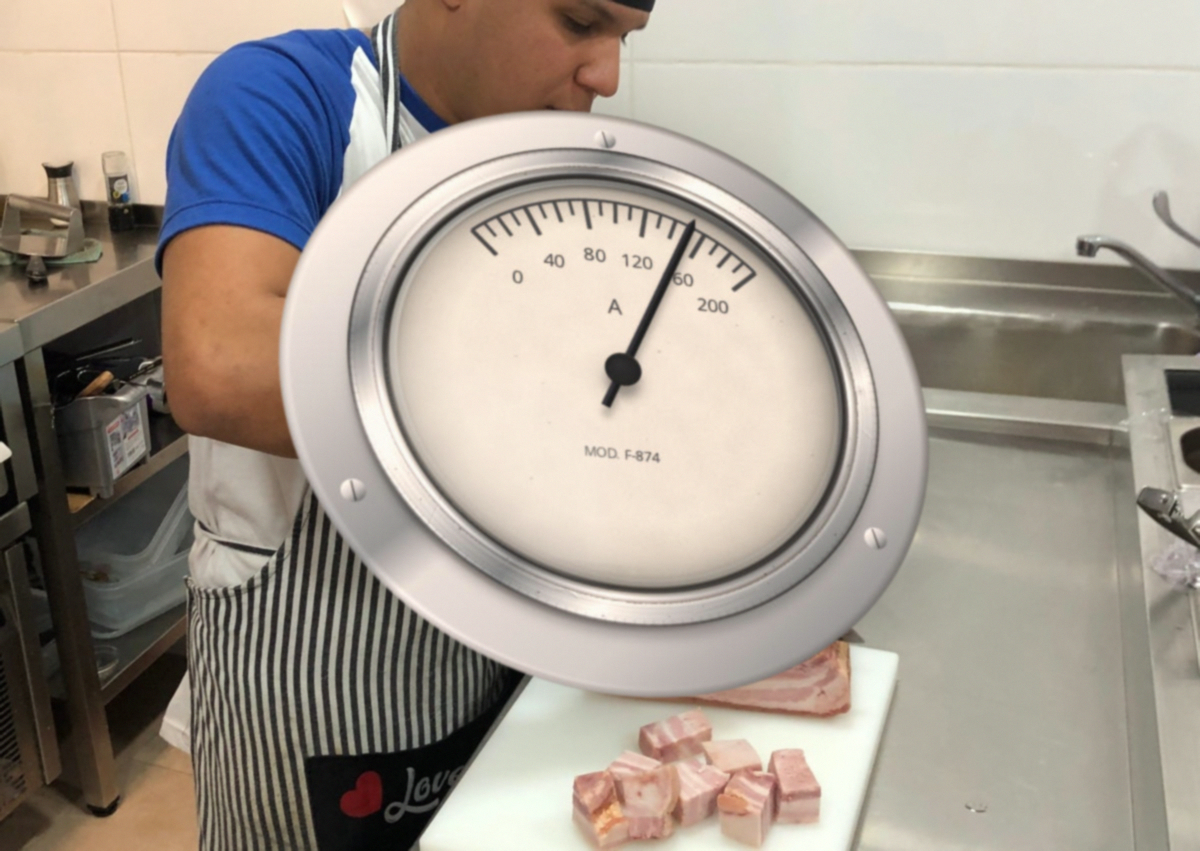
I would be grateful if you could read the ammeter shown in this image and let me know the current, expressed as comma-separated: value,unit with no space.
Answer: 150,A
